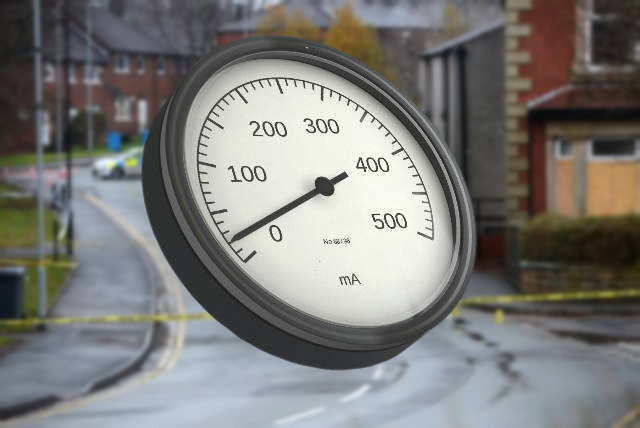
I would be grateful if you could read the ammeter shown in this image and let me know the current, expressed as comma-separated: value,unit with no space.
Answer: 20,mA
